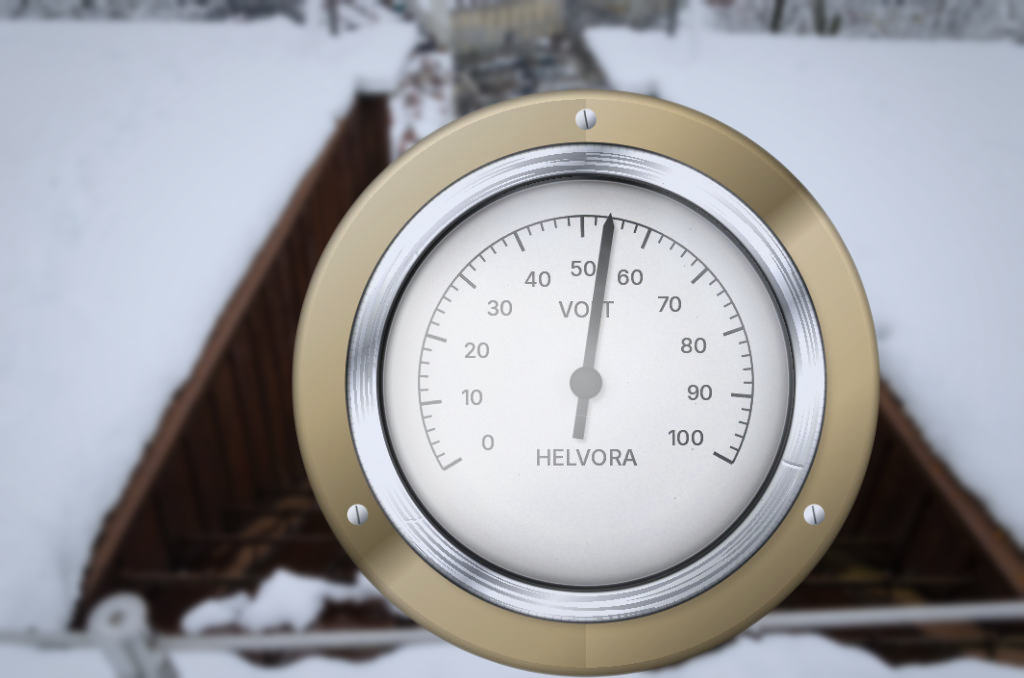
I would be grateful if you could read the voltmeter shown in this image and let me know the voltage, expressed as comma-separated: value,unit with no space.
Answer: 54,V
